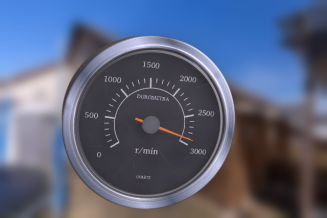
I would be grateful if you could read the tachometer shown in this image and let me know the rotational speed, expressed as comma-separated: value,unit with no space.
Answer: 2900,rpm
